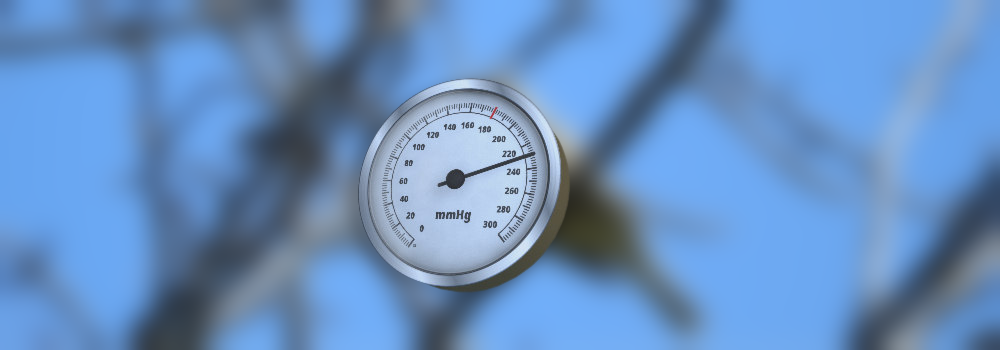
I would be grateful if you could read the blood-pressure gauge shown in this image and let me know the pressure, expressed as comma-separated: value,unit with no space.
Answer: 230,mmHg
